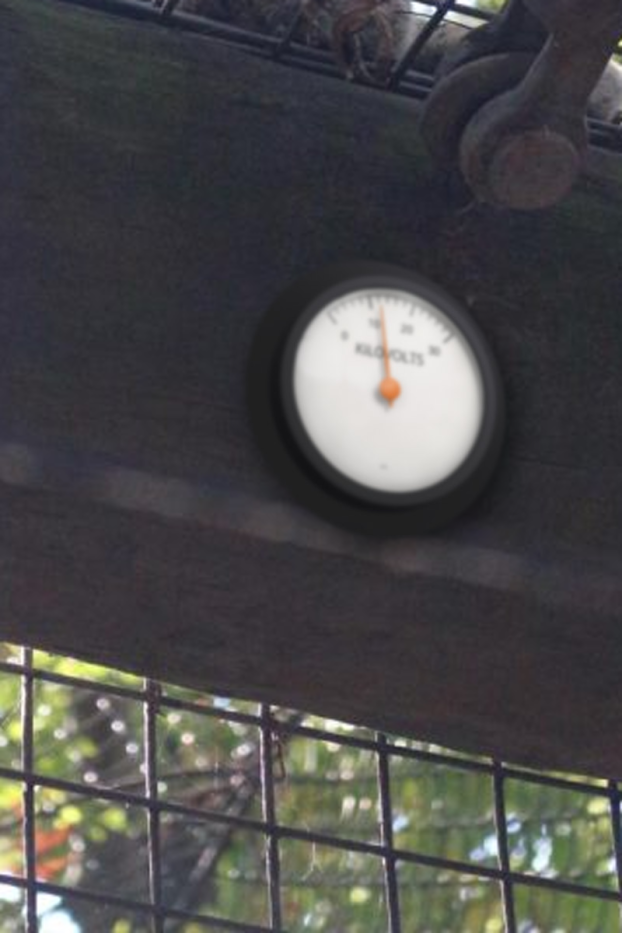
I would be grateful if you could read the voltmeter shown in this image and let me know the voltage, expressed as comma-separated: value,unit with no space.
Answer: 12,kV
